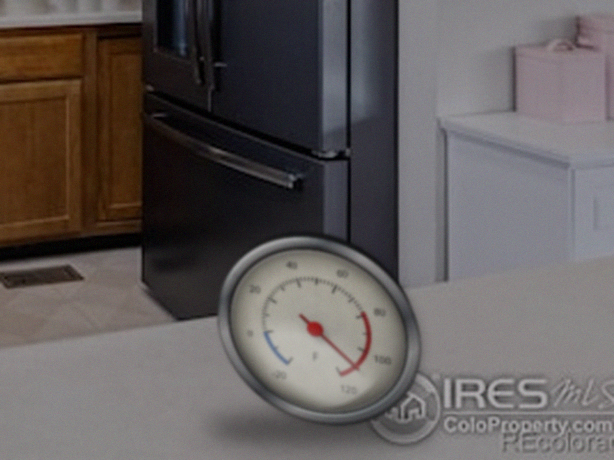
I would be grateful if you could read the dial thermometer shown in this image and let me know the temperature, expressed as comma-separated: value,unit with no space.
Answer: 110,°F
